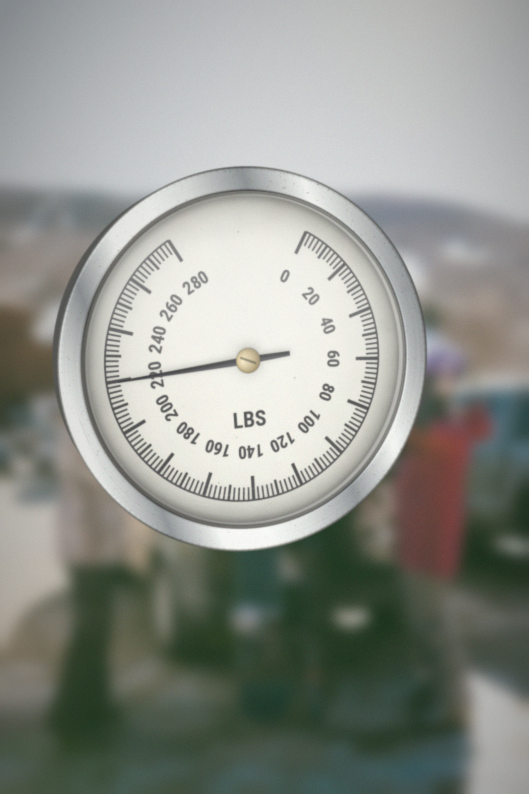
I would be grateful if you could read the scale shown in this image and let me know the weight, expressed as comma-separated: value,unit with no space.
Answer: 220,lb
